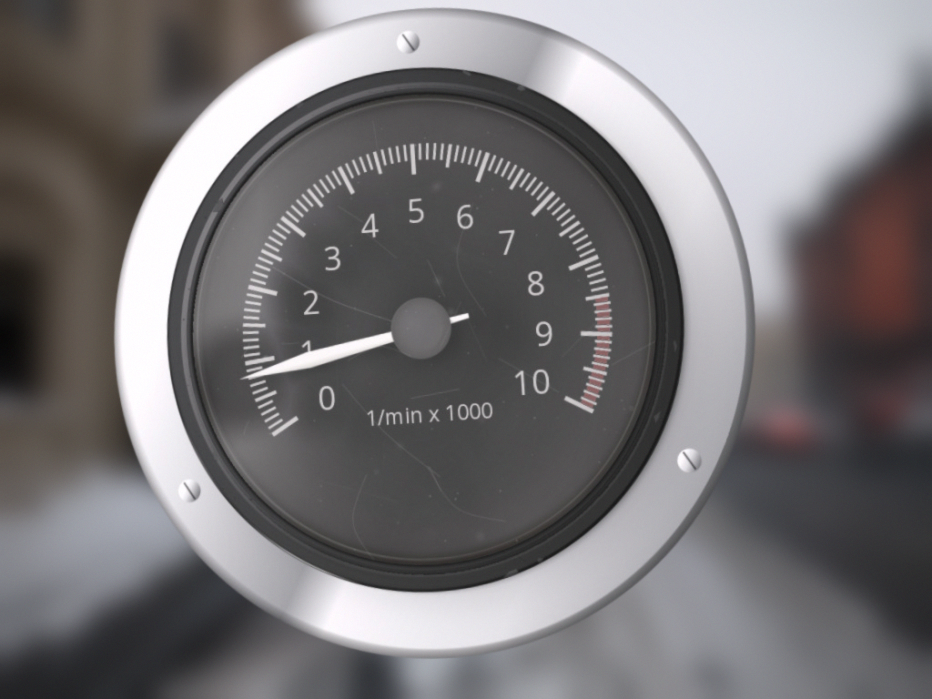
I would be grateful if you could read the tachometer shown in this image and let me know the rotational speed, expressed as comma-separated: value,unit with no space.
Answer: 800,rpm
